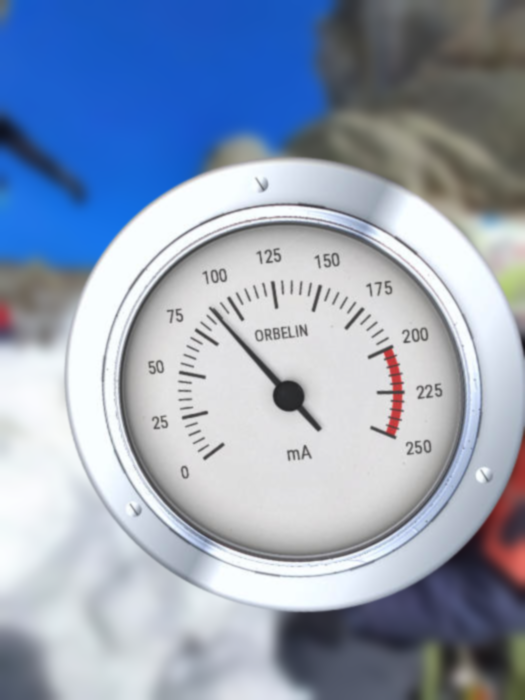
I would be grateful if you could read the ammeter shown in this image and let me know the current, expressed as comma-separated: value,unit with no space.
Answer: 90,mA
